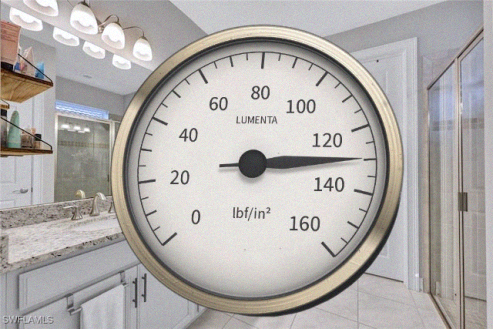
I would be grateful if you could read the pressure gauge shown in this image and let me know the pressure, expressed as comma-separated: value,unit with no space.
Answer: 130,psi
